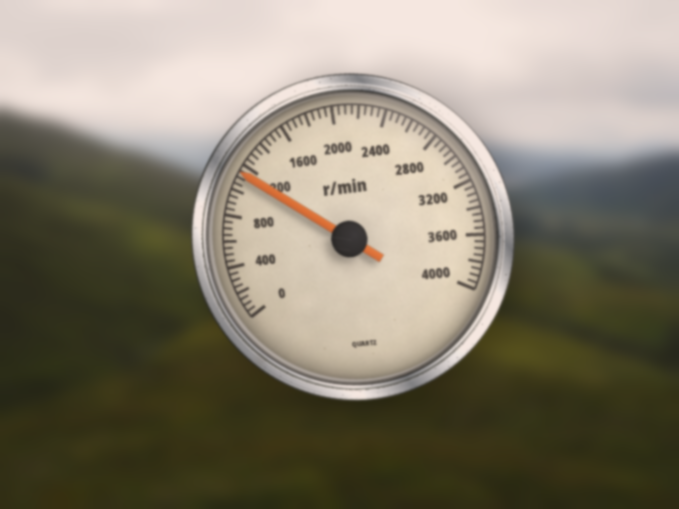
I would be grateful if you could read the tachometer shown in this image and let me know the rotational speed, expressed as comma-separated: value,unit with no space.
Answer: 1150,rpm
